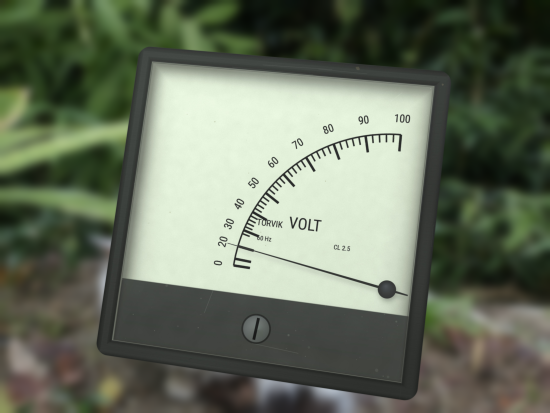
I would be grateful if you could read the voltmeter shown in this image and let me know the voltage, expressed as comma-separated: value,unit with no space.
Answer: 20,V
